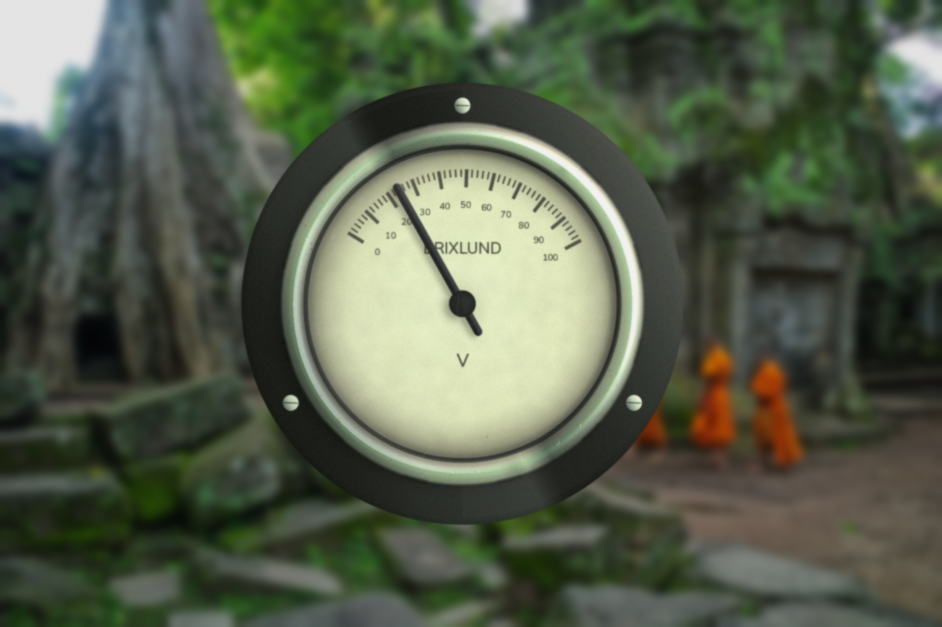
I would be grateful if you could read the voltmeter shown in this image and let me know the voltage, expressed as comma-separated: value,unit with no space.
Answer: 24,V
